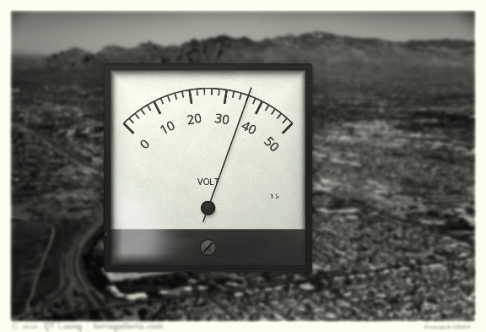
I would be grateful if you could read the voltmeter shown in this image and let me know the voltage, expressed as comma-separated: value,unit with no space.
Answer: 36,V
